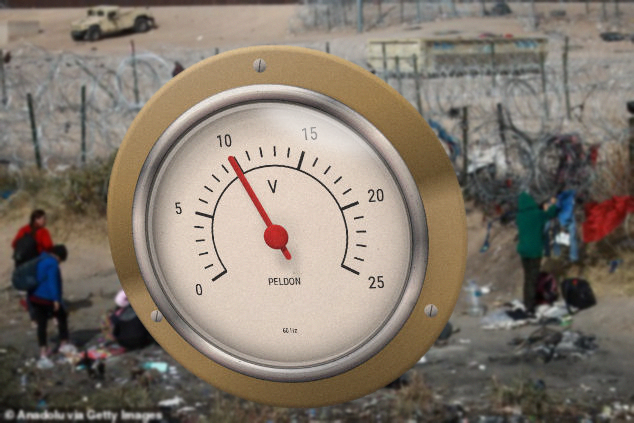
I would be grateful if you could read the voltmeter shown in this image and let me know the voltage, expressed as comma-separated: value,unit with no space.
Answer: 10,V
